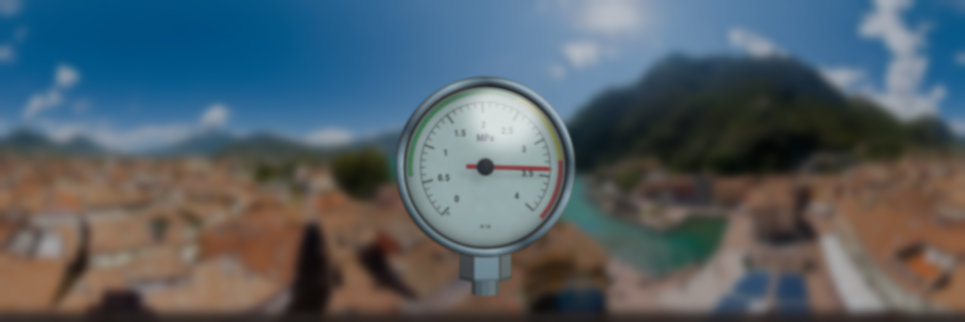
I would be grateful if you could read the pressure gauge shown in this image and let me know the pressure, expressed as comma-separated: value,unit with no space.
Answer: 3.4,MPa
